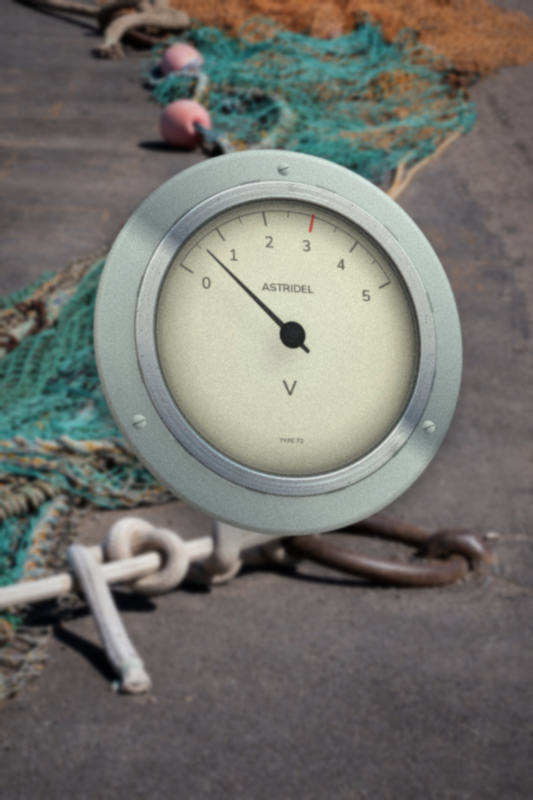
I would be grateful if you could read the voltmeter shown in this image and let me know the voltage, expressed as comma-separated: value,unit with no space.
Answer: 0.5,V
